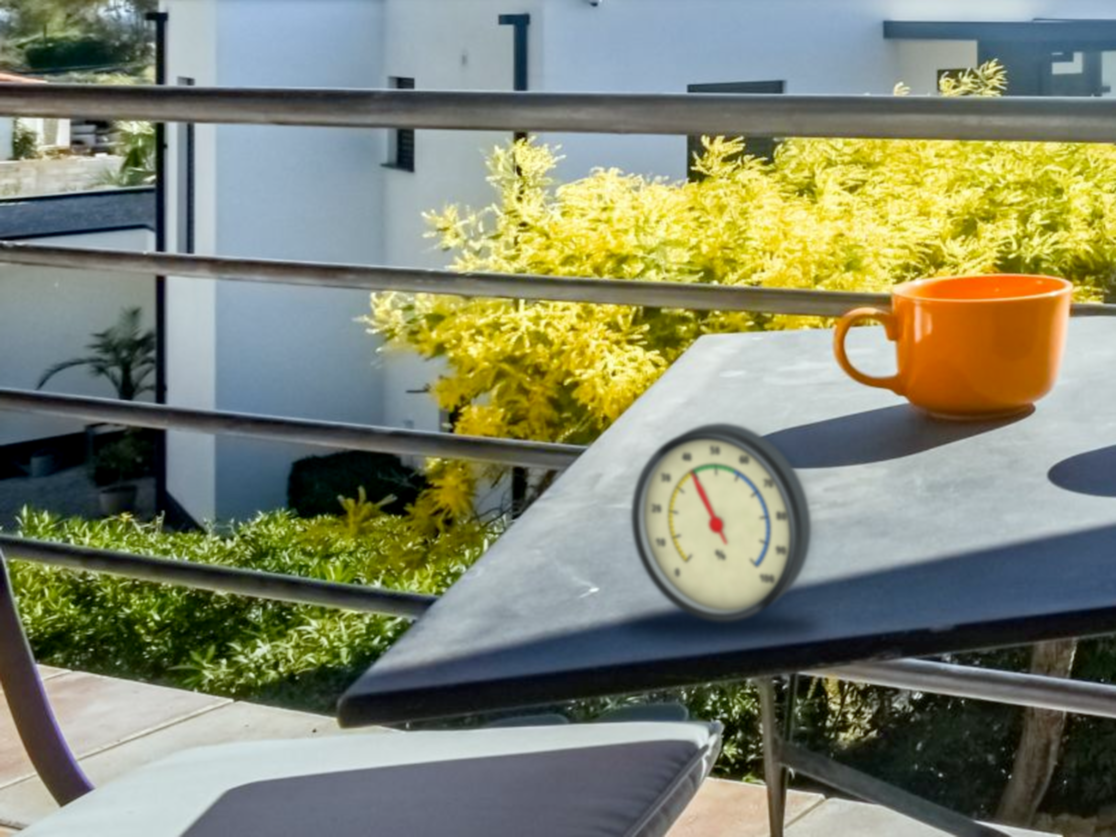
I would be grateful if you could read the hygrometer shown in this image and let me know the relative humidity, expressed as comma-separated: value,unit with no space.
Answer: 40,%
